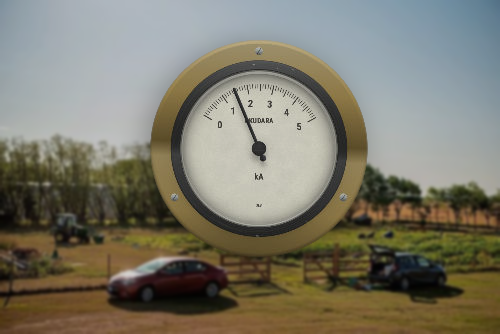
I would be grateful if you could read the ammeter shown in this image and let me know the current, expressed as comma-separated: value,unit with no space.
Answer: 1.5,kA
